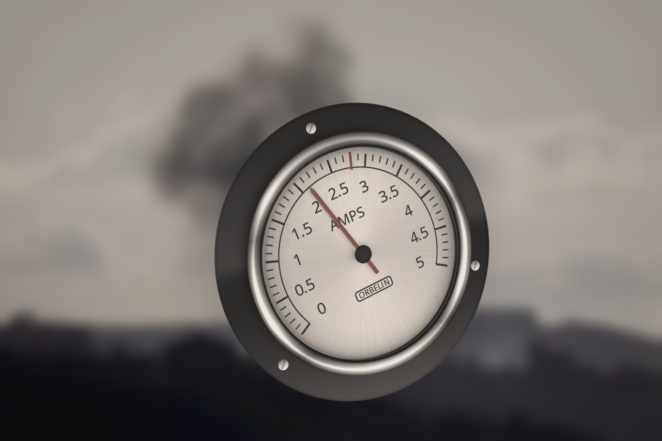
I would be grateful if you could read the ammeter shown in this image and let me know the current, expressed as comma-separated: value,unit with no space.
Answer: 2.1,A
